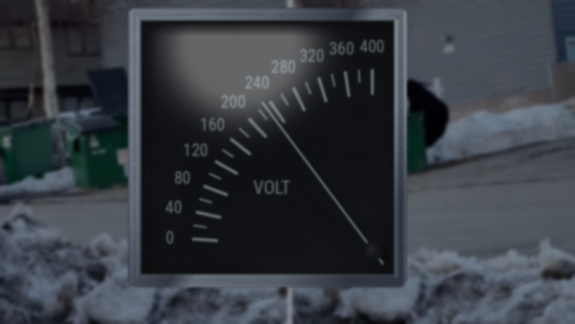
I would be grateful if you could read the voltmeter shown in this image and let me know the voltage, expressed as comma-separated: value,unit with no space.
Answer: 230,V
